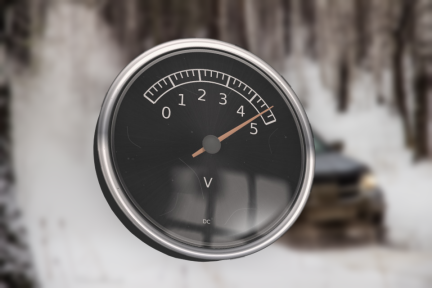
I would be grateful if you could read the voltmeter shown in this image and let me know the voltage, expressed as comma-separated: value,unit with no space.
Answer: 4.6,V
